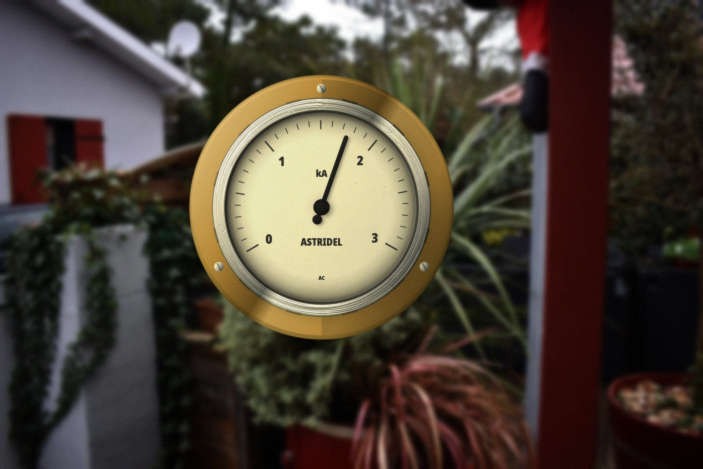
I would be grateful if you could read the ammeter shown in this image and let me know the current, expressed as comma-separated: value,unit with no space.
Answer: 1.75,kA
